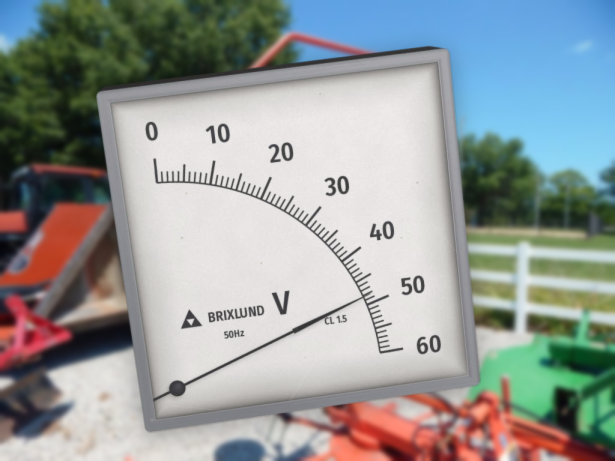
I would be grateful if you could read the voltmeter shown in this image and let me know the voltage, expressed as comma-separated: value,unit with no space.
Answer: 48,V
